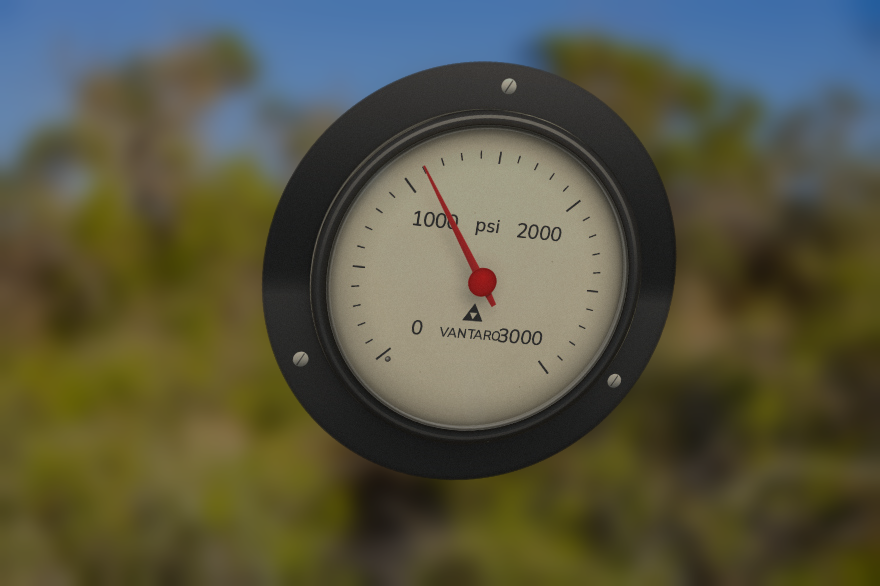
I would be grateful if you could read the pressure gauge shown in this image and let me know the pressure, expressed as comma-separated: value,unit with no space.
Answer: 1100,psi
